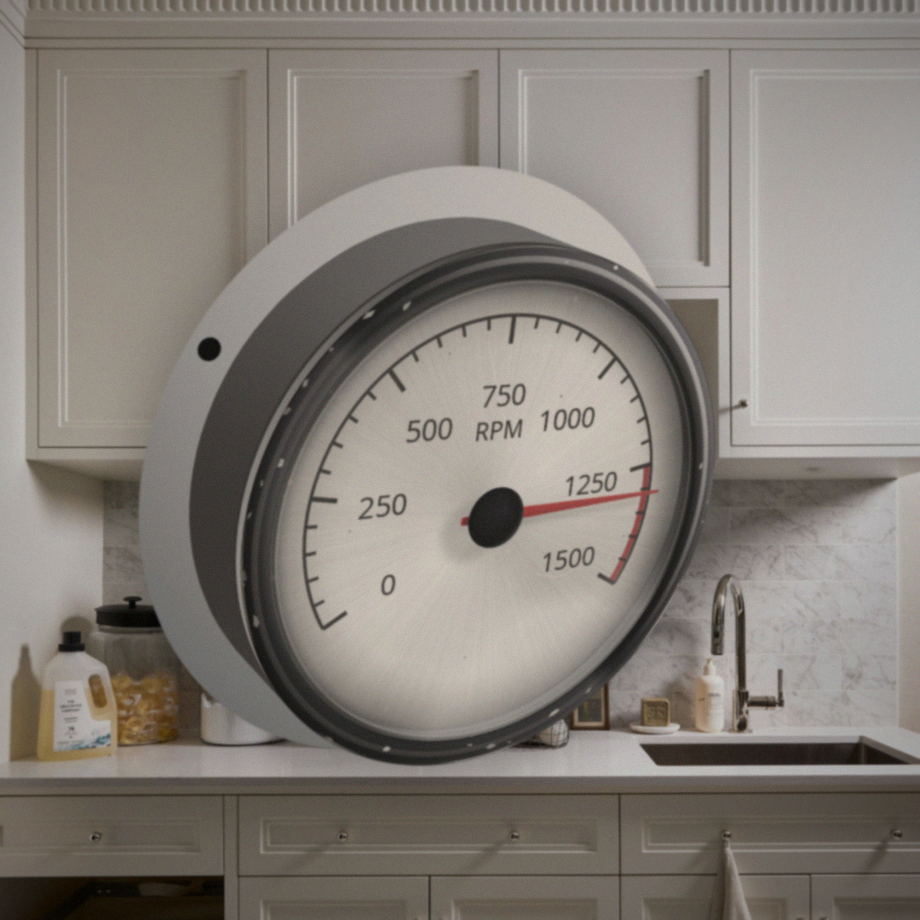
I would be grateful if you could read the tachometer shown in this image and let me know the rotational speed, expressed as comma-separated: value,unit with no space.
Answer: 1300,rpm
